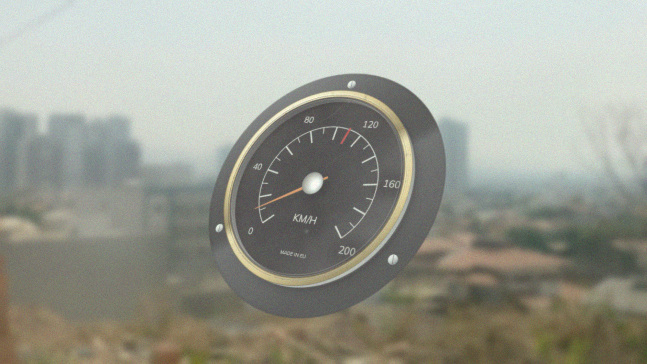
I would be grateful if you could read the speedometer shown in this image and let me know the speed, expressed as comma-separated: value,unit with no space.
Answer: 10,km/h
